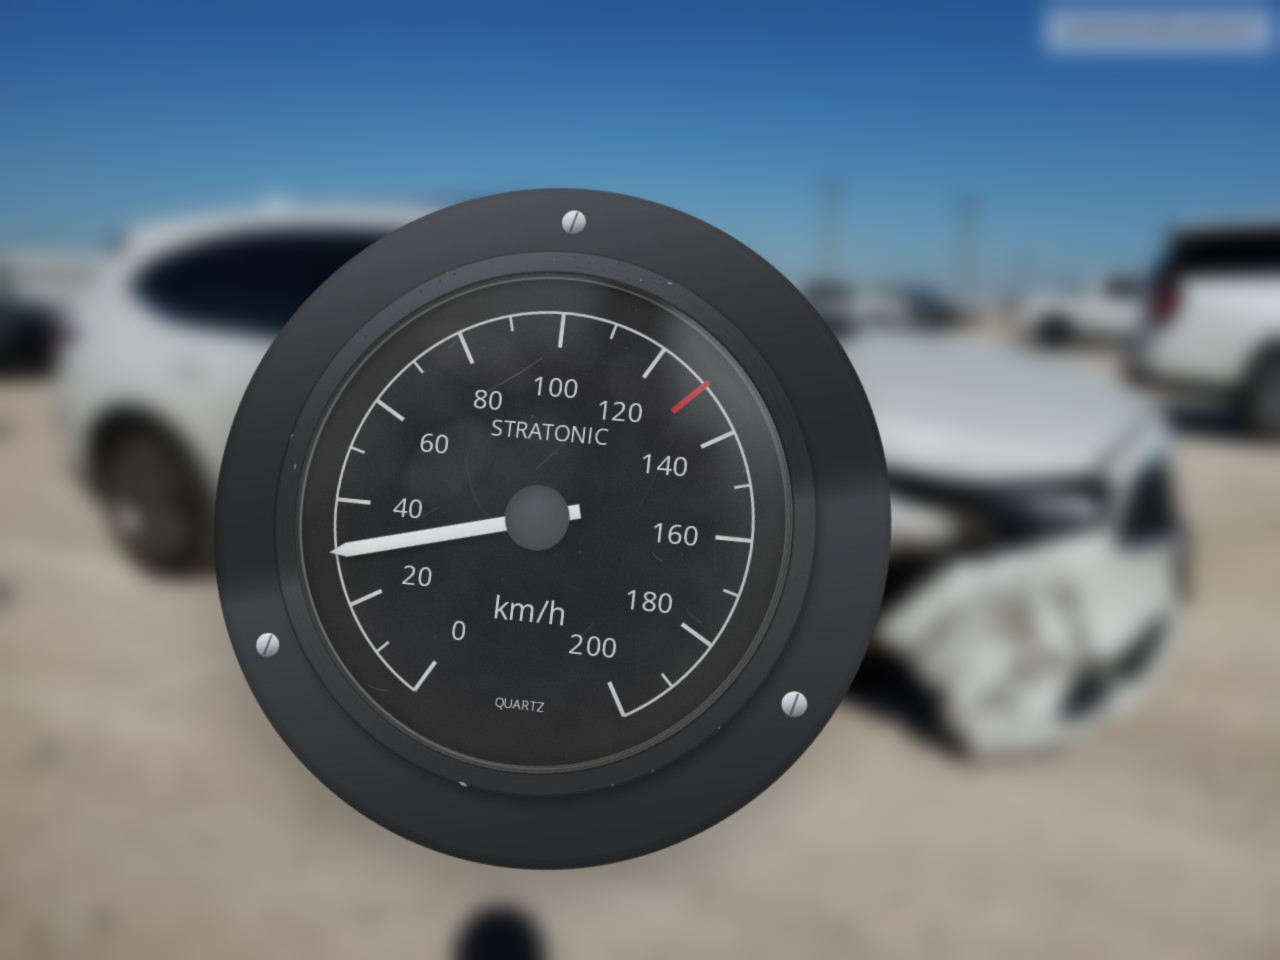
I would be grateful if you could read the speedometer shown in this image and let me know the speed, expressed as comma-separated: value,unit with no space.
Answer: 30,km/h
